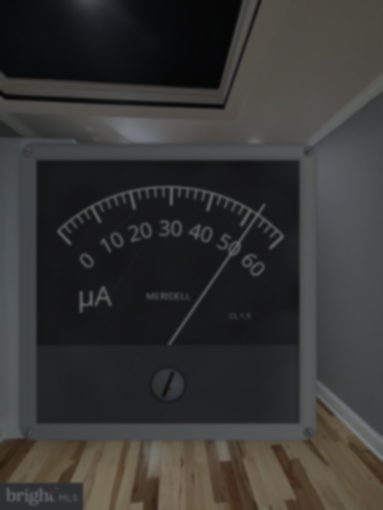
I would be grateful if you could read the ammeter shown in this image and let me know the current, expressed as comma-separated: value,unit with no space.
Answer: 52,µA
